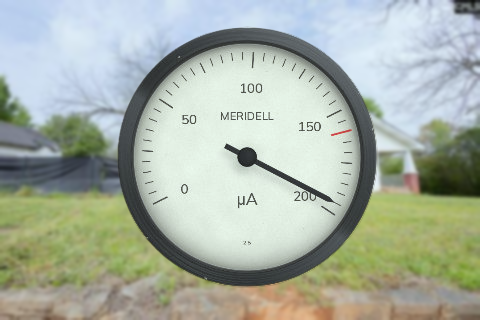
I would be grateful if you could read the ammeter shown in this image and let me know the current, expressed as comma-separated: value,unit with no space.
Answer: 195,µA
